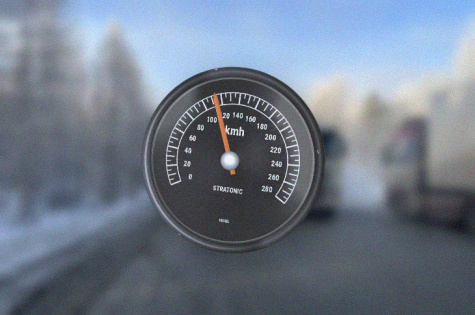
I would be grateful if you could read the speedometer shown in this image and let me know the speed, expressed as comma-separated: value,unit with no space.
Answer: 115,km/h
